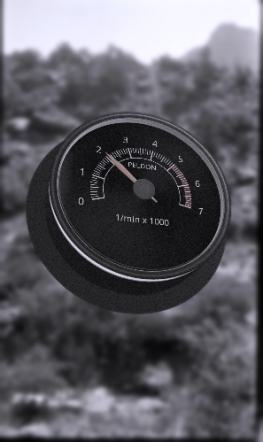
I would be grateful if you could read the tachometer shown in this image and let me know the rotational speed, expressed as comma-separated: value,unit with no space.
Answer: 2000,rpm
